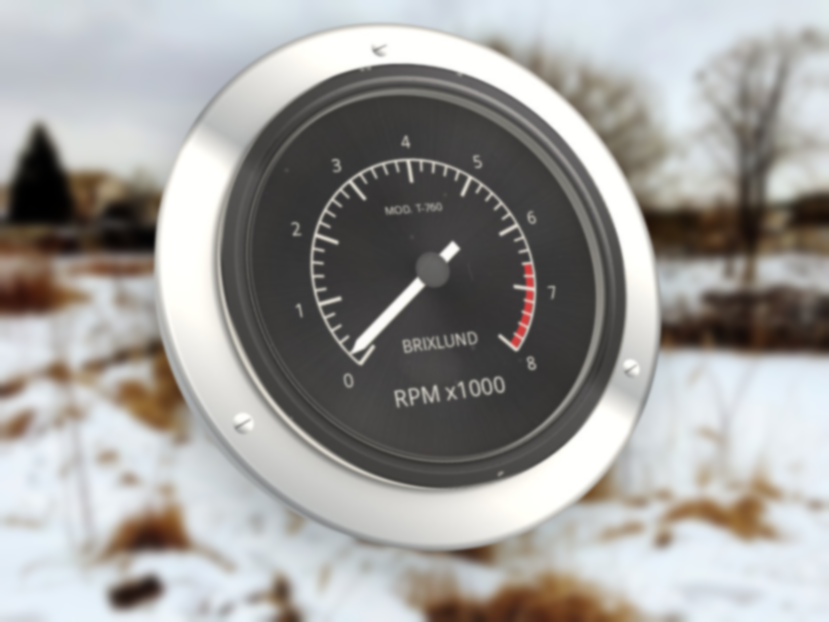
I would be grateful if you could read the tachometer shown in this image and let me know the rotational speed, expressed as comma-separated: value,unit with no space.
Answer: 200,rpm
